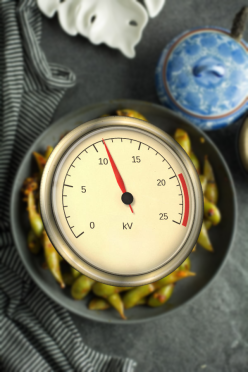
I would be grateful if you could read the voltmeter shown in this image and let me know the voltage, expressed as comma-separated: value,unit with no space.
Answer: 11,kV
